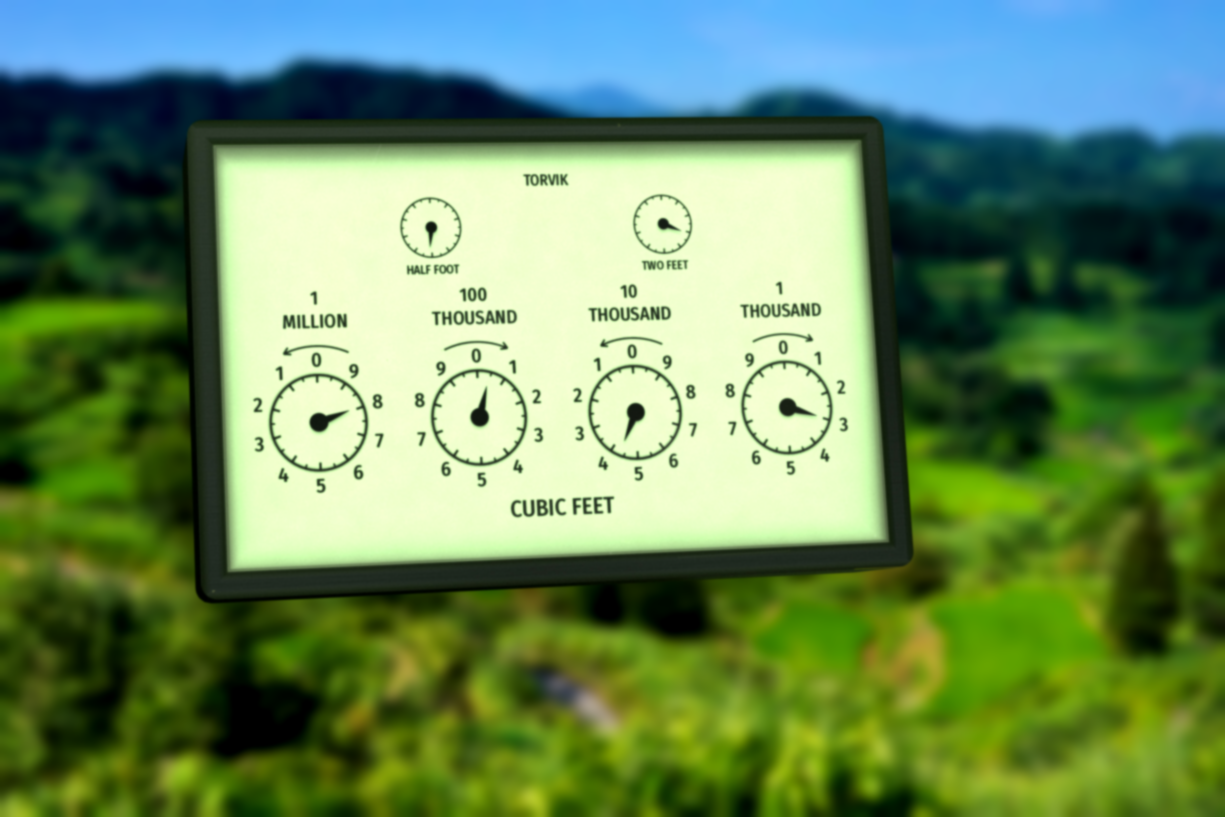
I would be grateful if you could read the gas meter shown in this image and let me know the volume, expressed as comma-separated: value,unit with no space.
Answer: 804300,ft³
